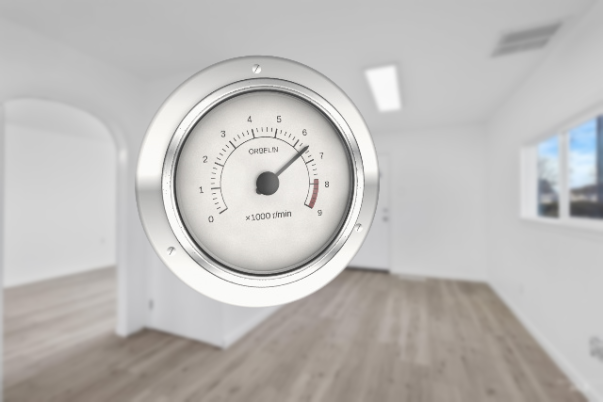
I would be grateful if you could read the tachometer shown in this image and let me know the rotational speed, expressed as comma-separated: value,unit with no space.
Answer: 6400,rpm
